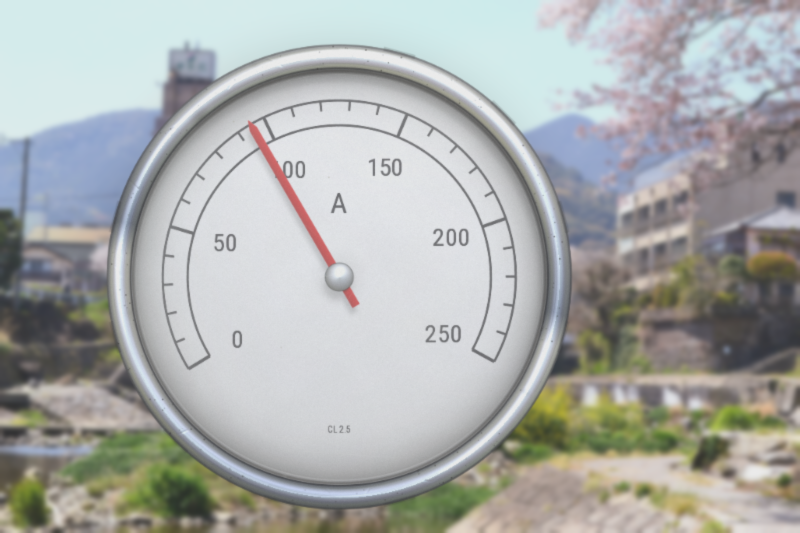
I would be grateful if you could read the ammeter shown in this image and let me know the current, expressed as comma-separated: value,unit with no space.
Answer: 95,A
